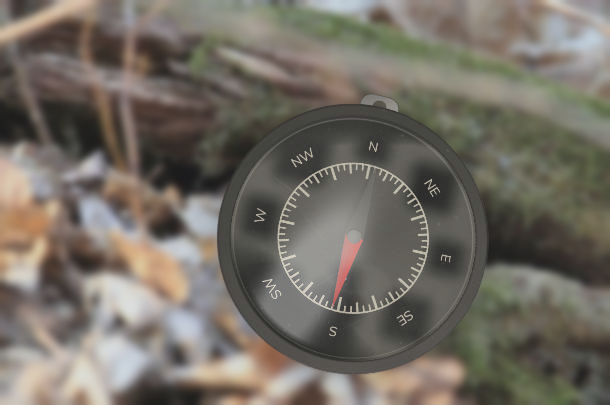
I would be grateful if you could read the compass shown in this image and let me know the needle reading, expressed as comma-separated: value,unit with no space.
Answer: 185,°
